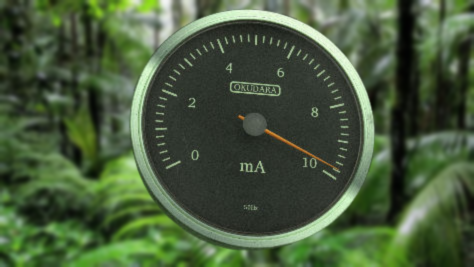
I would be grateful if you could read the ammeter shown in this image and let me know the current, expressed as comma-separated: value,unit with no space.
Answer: 9.8,mA
